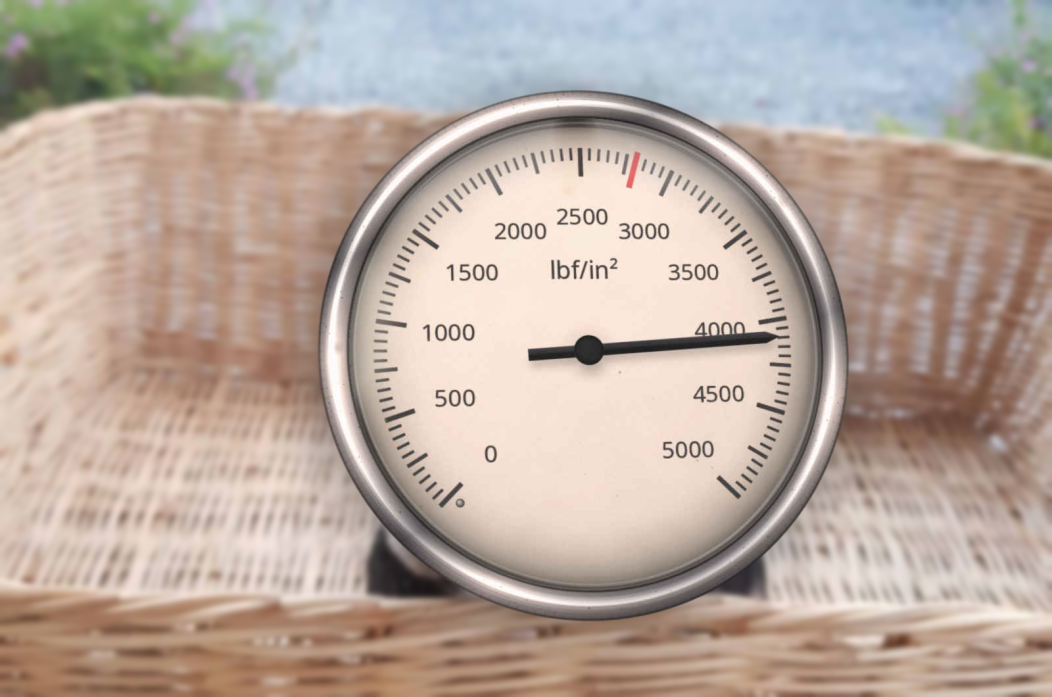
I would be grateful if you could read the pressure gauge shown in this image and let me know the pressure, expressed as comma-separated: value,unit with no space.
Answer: 4100,psi
